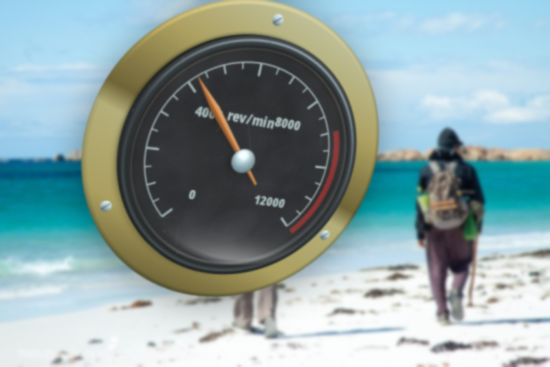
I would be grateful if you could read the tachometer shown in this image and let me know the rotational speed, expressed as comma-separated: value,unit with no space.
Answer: 4250,rpm
